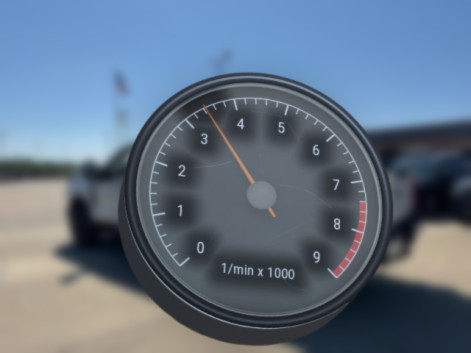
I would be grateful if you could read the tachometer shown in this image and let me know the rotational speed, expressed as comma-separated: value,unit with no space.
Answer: 3400,rpm
